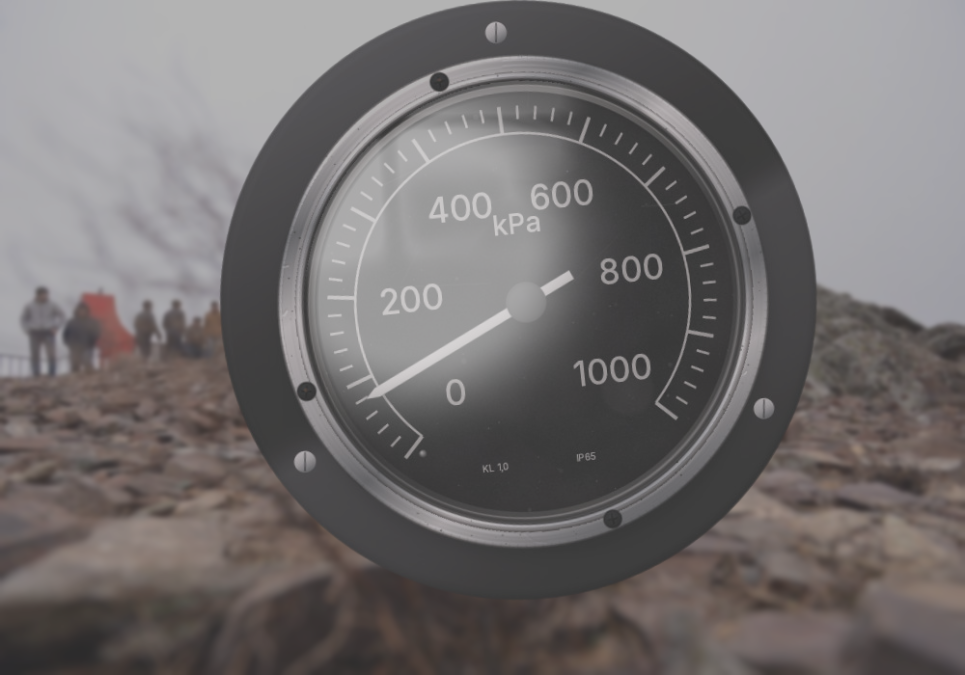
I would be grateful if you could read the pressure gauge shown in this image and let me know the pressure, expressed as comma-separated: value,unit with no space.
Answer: 80,kPa
